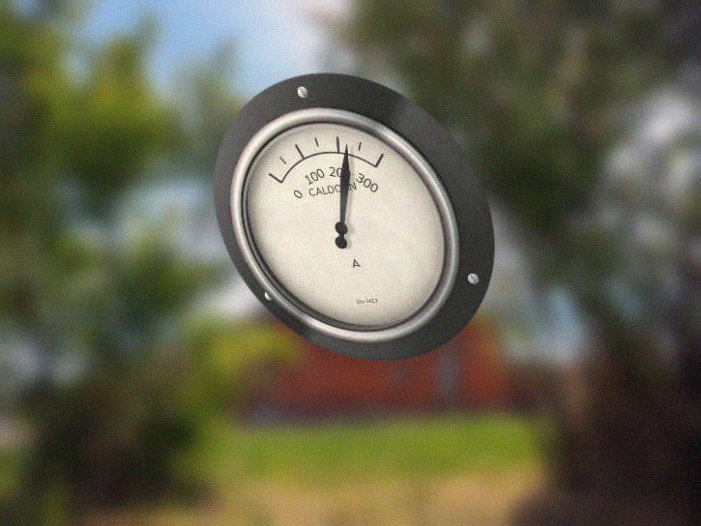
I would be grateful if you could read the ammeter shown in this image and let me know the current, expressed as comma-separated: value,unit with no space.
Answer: 225,A
